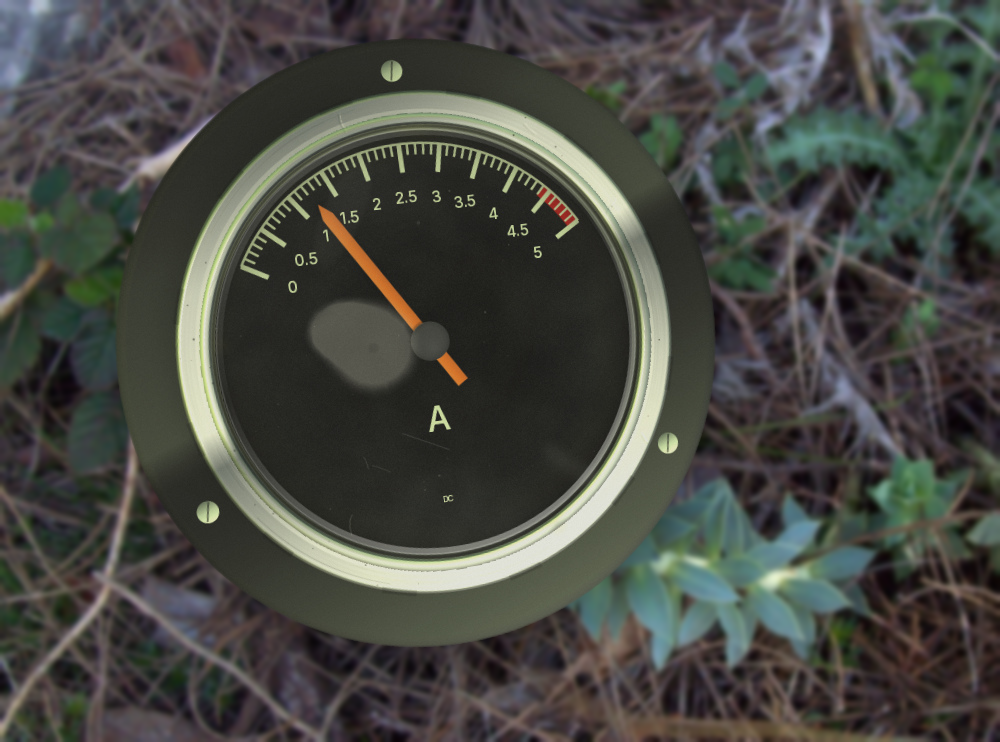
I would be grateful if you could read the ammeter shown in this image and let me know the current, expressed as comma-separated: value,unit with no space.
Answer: 1.2,A
